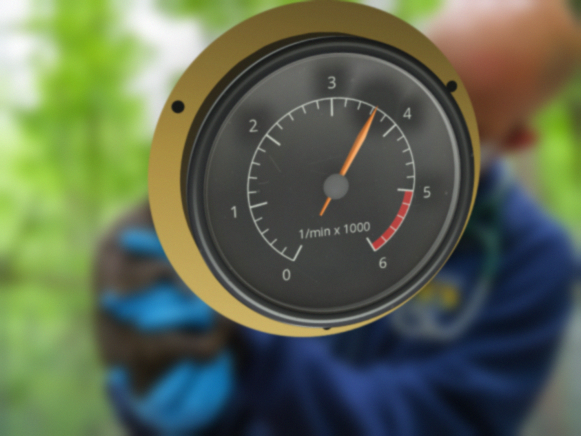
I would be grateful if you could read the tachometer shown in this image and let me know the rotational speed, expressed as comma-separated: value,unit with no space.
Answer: 3600,rpm
